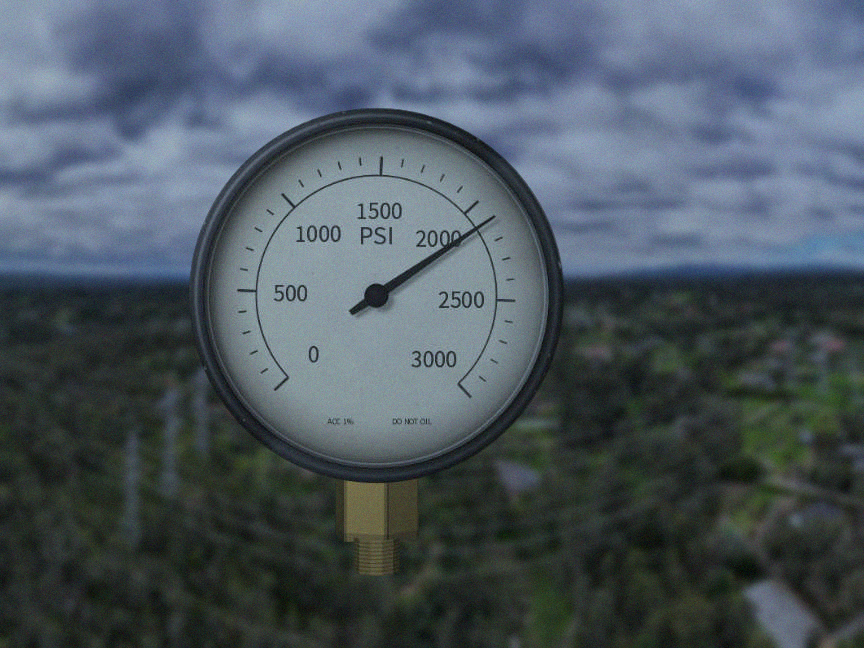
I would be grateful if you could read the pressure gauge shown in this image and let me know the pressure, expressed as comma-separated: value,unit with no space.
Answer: 2100,psi
